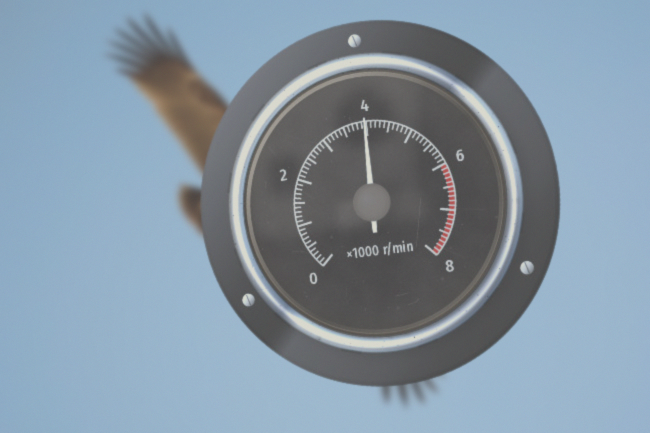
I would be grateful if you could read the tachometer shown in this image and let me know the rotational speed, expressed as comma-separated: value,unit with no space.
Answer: 4000,rpm
